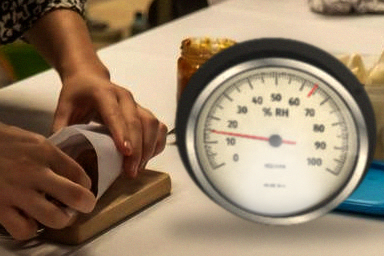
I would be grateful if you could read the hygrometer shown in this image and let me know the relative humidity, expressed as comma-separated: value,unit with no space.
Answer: 15,%
